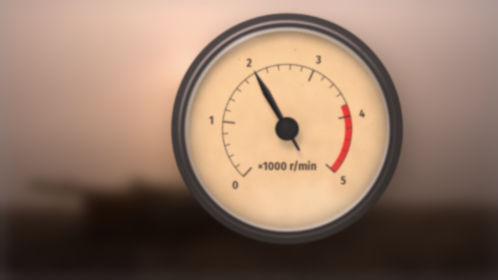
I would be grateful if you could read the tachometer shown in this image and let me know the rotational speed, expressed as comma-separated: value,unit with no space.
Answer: 2000,rpm
